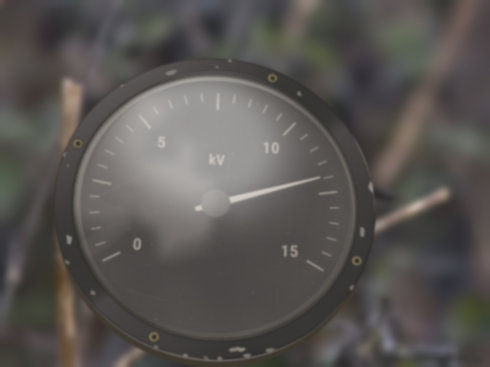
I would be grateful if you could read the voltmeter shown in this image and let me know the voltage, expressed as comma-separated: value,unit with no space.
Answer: 12,kV
